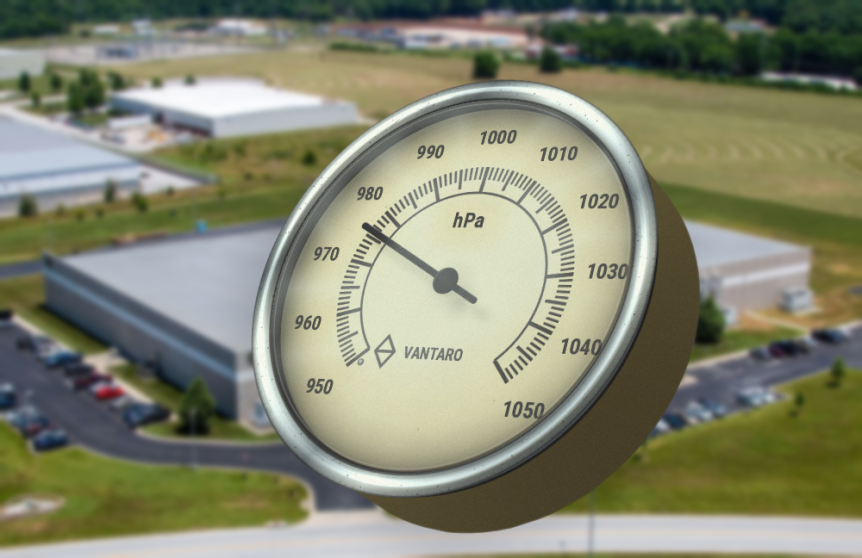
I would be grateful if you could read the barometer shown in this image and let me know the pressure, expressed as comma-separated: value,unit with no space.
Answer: 976,hPa
